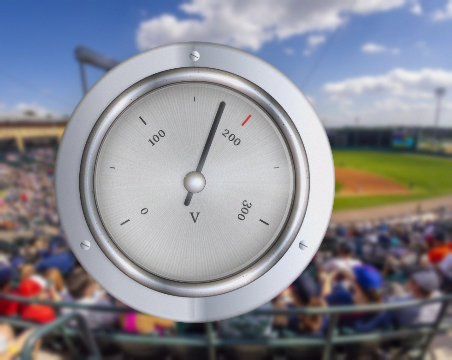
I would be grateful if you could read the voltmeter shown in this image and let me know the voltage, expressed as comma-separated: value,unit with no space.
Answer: 175,V
